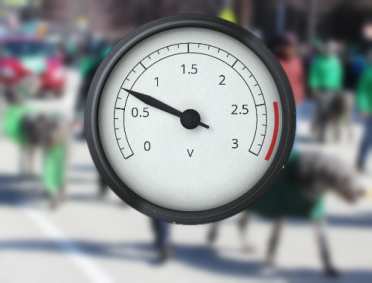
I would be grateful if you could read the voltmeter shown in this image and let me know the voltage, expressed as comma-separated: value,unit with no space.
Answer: 0.7,V
